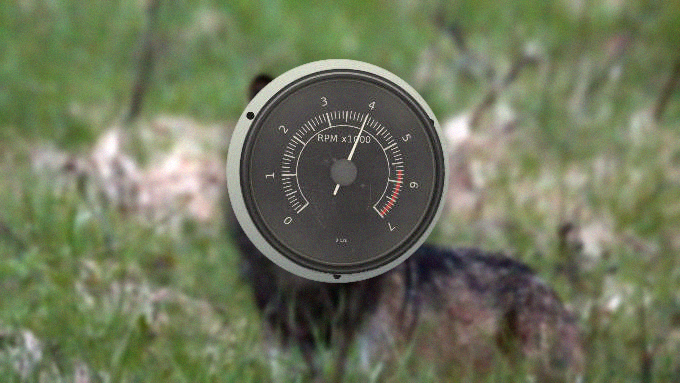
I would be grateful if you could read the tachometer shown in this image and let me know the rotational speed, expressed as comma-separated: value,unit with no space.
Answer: 4000,rpm
